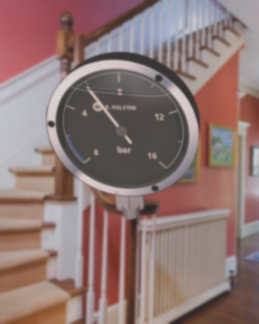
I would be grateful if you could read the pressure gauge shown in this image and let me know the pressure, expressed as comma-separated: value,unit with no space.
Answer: 6,bar
